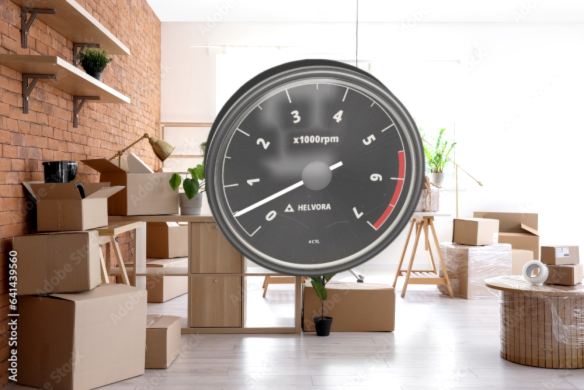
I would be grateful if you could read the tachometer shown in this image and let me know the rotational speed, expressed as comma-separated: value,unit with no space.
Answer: 500,rpm
